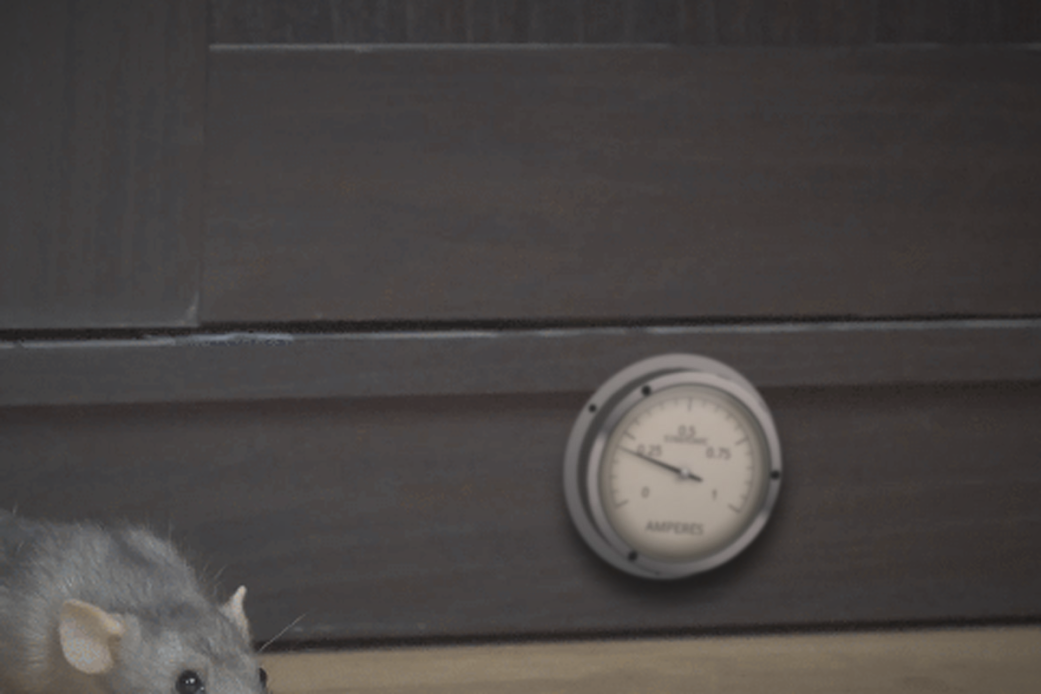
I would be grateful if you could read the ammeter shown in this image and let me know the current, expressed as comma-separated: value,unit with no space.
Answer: 0.2,A
